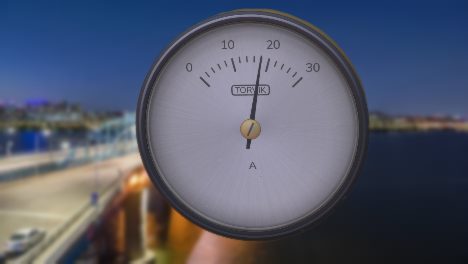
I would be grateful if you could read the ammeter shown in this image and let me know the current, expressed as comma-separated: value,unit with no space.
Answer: 18,A
